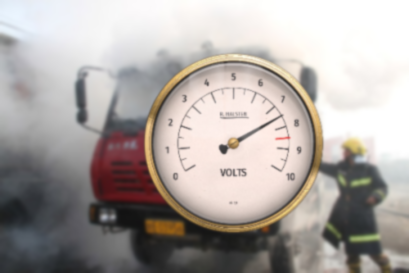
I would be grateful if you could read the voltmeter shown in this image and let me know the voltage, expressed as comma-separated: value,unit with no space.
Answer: 7.5,V
